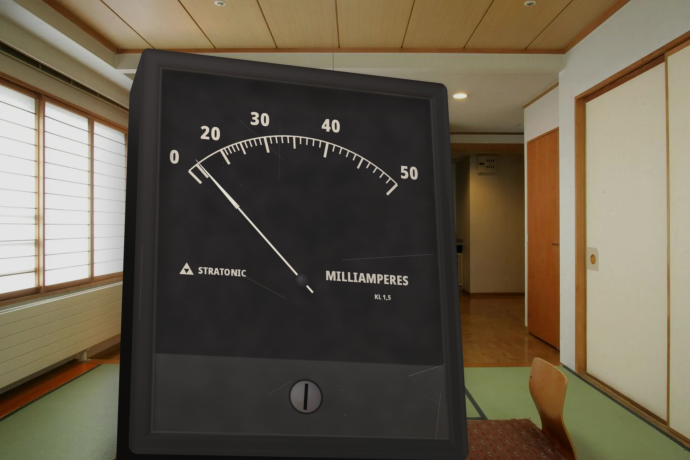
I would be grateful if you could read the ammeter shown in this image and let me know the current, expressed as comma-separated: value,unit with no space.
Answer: 10,mA
